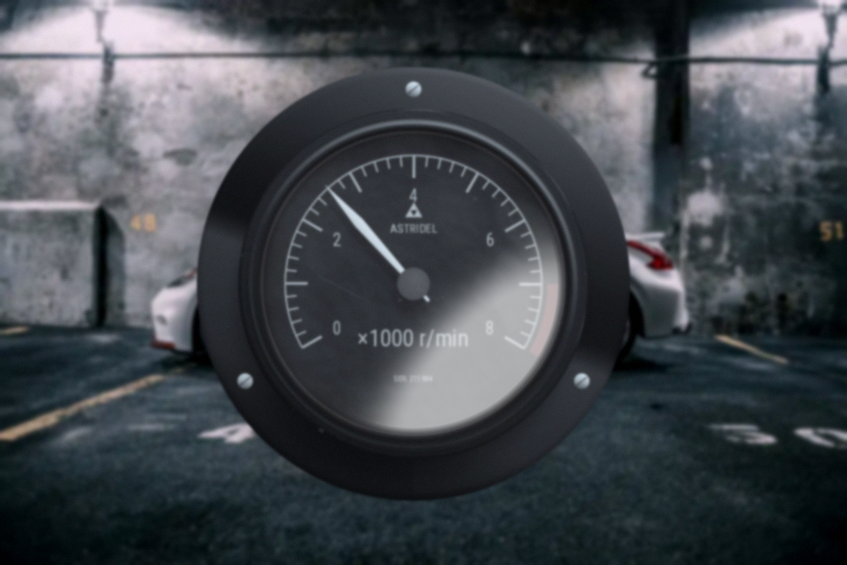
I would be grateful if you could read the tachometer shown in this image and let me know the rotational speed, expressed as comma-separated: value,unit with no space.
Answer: 2600,rpm
